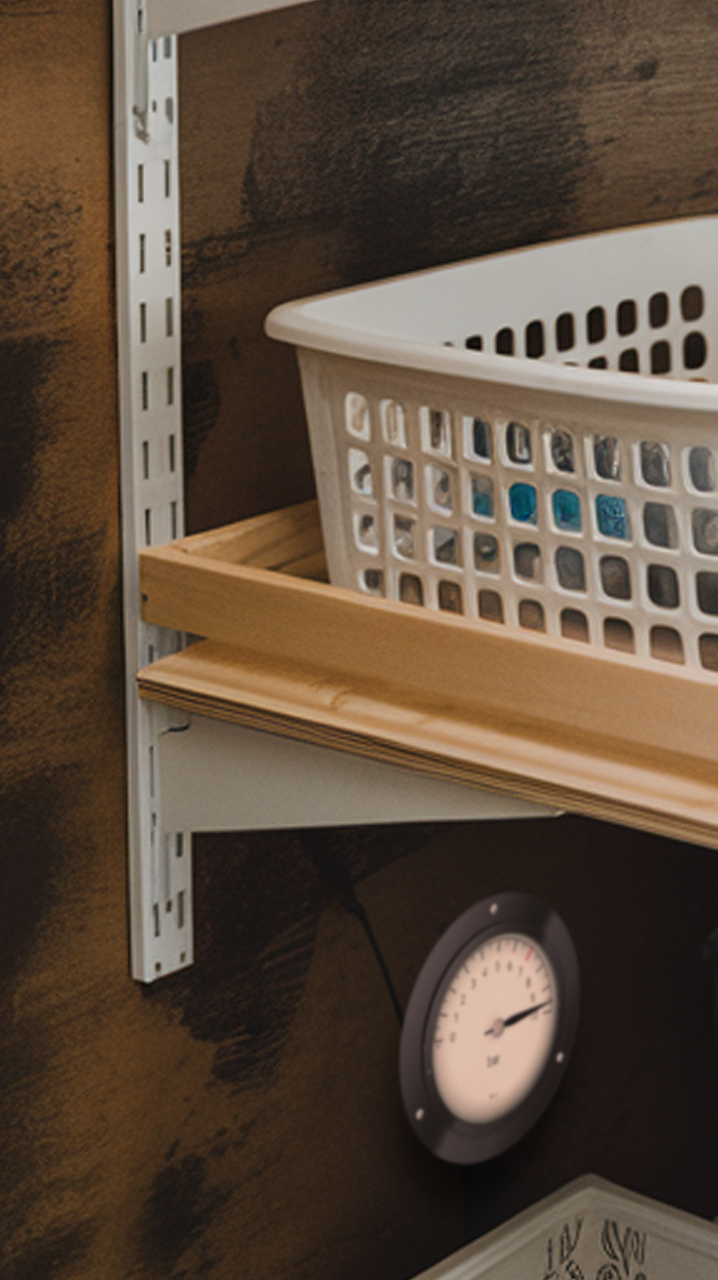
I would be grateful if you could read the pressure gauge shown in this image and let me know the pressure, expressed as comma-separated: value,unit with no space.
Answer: 9.5,bar
